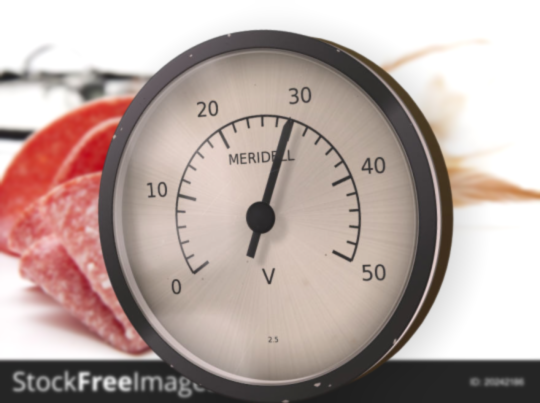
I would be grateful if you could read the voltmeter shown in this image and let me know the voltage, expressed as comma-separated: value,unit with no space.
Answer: 30,V
